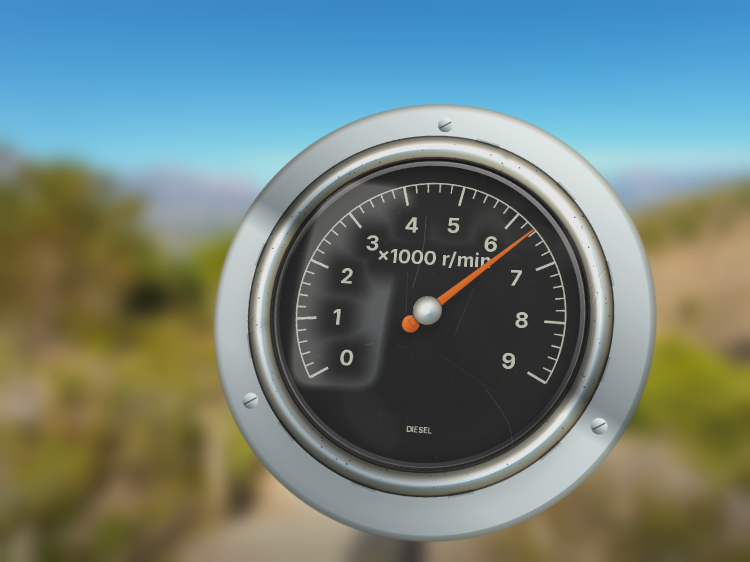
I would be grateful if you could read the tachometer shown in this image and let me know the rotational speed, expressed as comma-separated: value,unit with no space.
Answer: 6400,rpm
